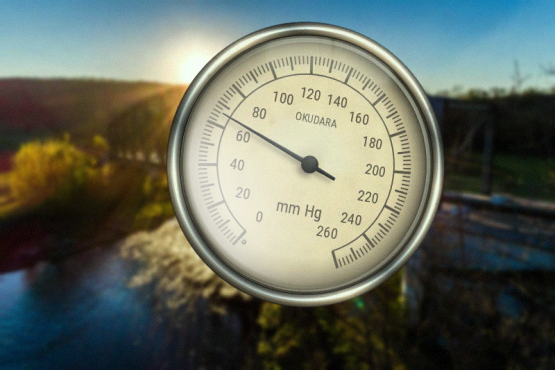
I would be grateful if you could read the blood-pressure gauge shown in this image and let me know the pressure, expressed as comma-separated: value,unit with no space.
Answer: 66,mmHg
